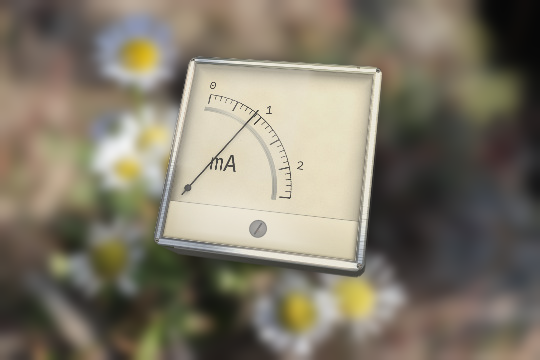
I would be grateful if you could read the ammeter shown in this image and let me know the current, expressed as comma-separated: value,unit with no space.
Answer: 0.9,mA
